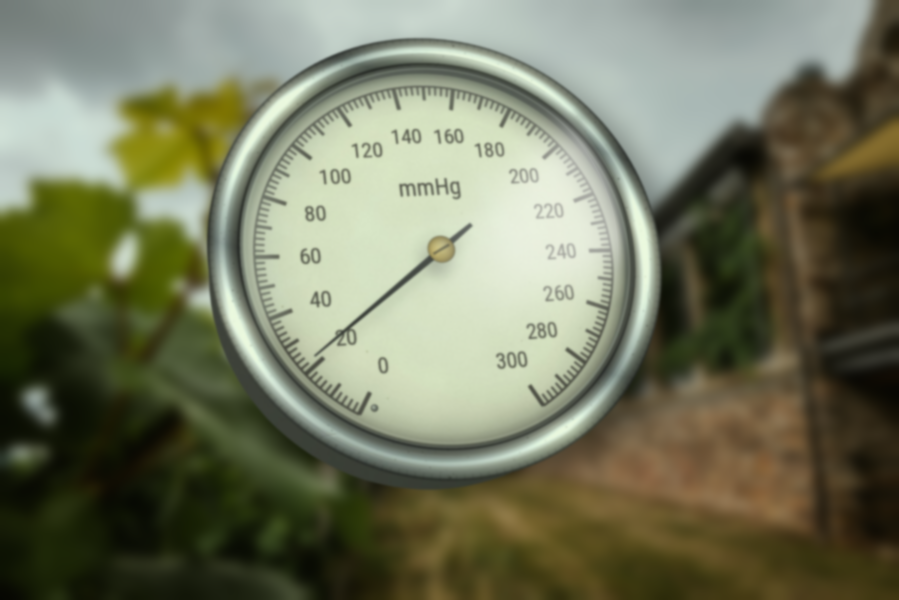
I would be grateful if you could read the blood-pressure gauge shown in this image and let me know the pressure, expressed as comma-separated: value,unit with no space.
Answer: 22,mmHg
